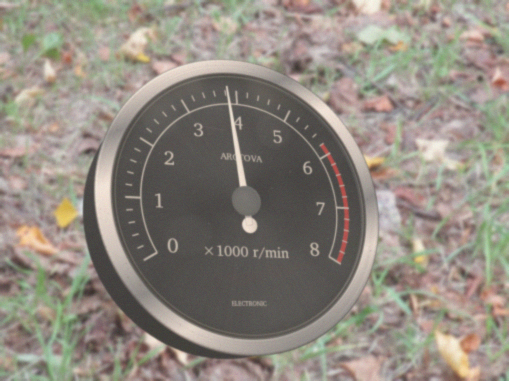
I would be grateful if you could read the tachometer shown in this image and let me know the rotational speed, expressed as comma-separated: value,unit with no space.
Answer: 3800,rpm
